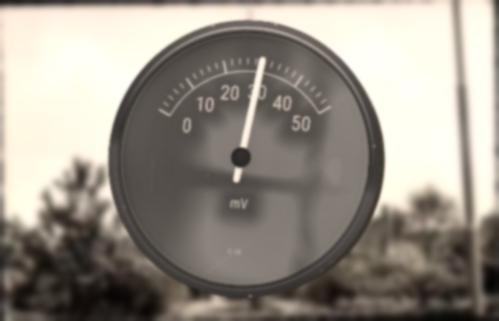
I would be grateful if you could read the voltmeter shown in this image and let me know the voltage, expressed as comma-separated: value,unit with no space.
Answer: 30,mV
